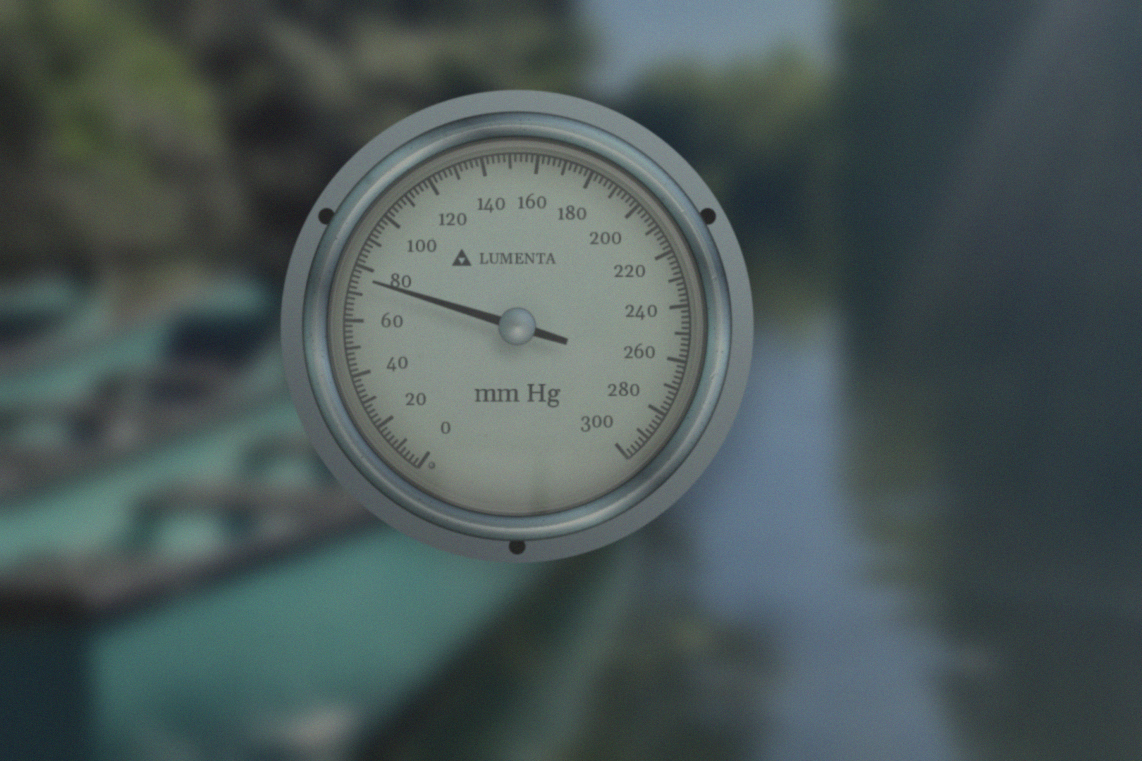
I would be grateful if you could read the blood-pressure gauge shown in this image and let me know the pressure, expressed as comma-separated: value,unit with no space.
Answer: 76,mmHg
